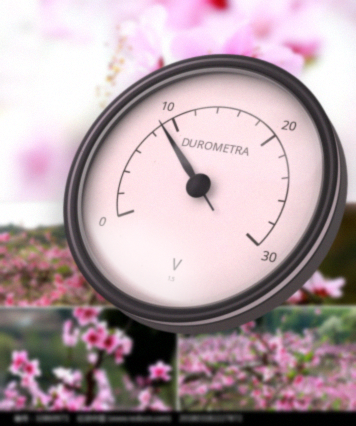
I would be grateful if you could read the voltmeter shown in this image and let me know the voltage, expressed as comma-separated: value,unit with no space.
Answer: 9,V
